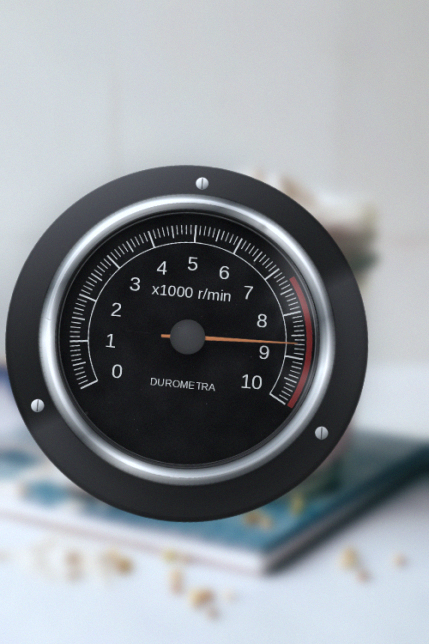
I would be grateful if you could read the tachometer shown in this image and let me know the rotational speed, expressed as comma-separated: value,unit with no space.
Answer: 8700,rpm
